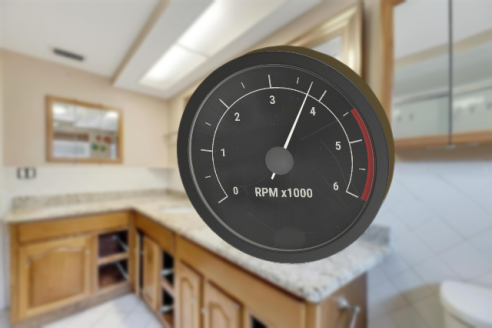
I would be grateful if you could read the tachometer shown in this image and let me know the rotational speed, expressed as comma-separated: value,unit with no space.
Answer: 3750,rpm
